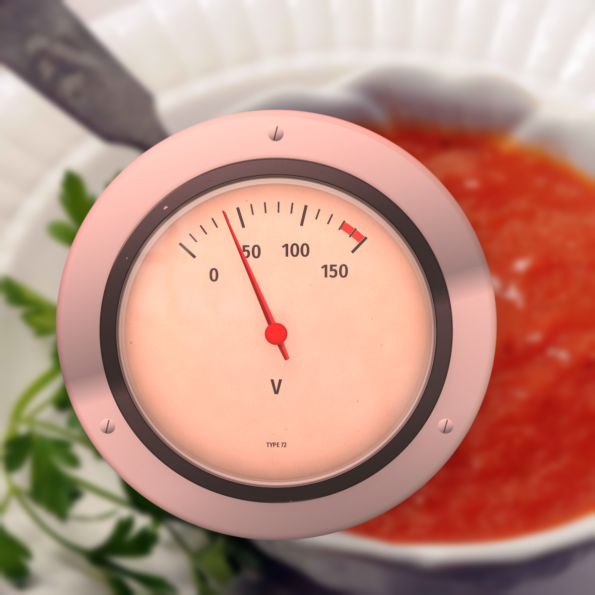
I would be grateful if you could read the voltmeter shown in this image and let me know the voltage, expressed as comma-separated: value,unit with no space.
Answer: 40,V
